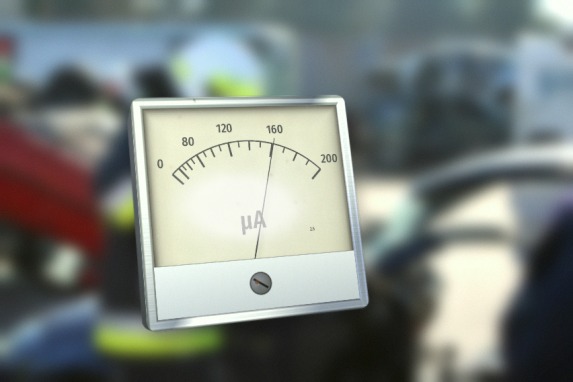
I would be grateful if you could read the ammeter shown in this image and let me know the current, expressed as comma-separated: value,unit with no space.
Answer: 160,µA
